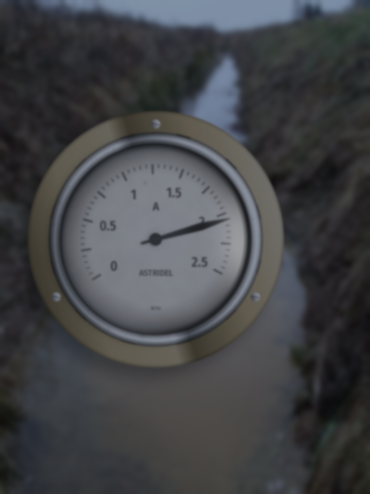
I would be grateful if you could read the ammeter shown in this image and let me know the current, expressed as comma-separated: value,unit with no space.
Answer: 2.05,A
